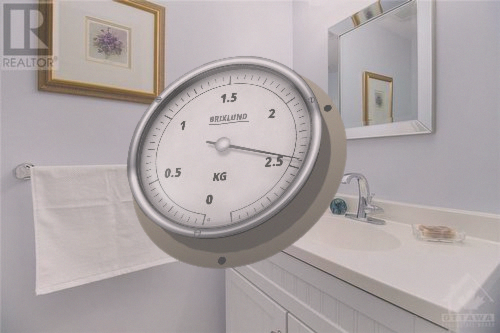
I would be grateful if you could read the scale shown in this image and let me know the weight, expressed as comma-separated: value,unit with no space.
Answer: 2.45,kg
